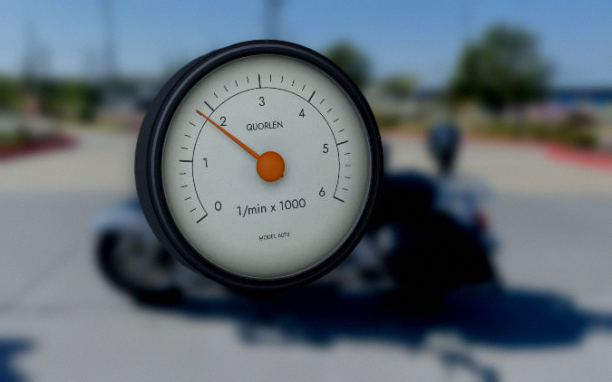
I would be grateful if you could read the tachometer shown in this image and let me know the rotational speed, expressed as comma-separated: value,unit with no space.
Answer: 1800,rpm
